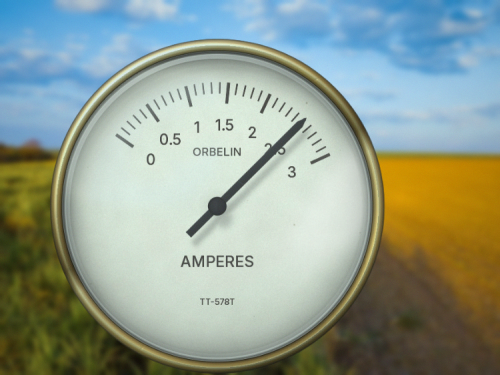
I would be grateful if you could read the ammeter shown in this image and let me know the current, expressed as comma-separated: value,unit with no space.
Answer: 2.5,A
